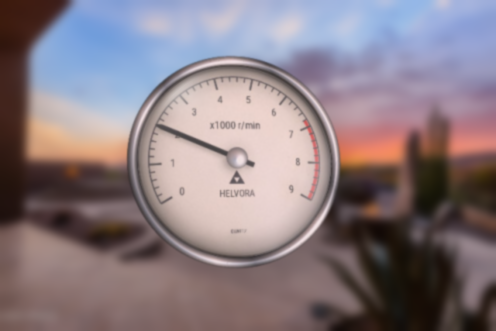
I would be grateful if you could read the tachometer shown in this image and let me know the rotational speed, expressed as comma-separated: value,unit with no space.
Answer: 2000,rpm
